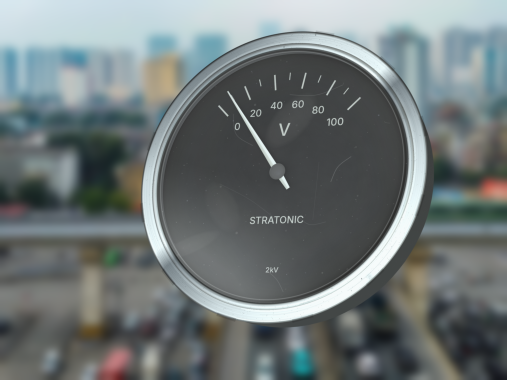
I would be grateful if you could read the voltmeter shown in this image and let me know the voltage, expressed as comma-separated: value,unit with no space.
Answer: 10,V
